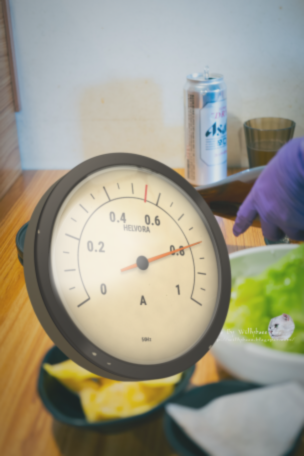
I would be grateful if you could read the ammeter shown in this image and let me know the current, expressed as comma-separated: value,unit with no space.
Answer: 0.8,A
